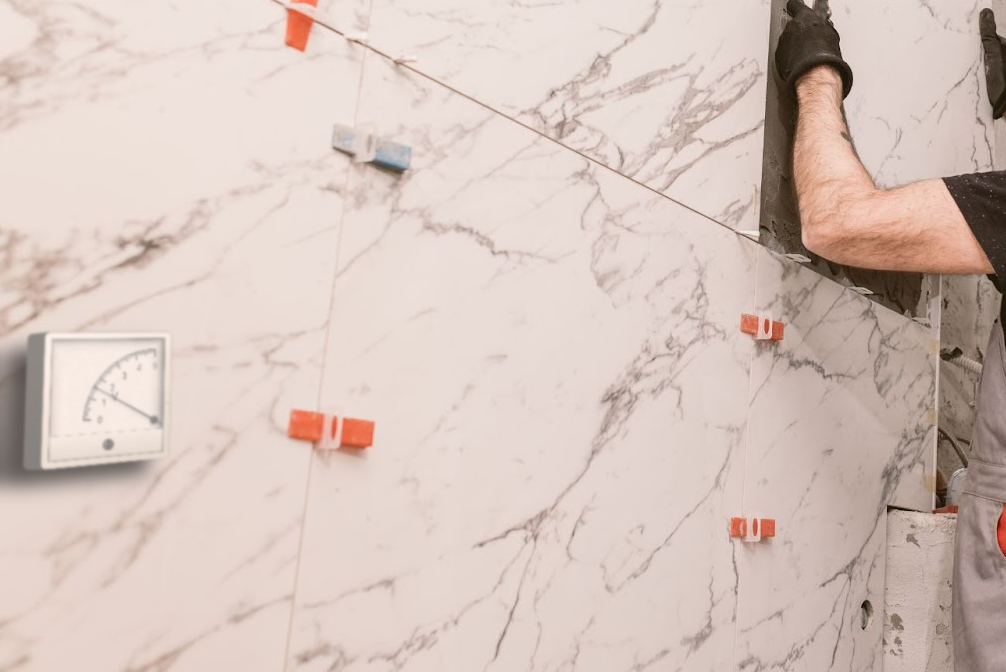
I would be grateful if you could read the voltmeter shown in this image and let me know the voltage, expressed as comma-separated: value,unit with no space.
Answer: 1.5,V
